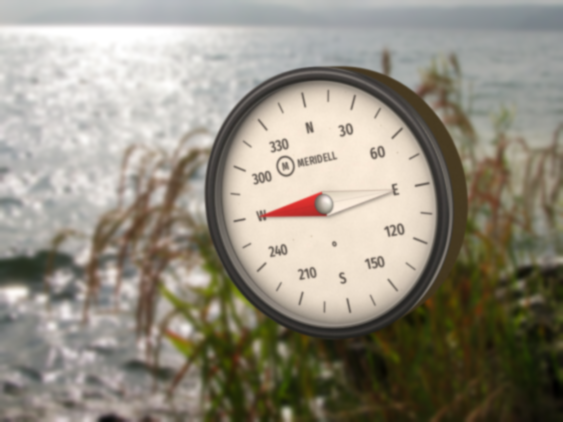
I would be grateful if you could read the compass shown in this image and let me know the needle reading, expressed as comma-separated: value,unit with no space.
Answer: 270,°
